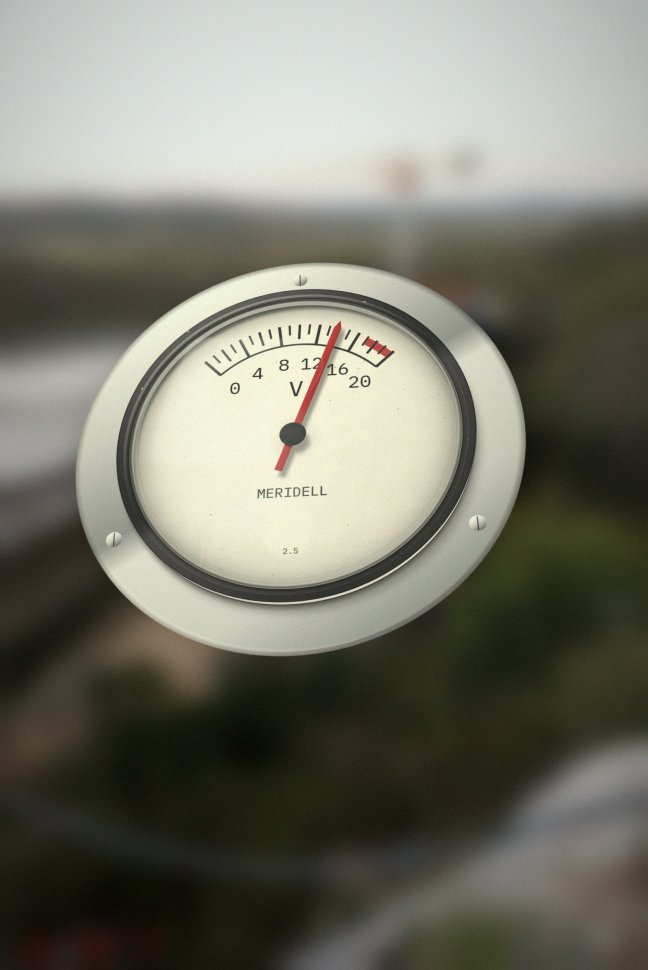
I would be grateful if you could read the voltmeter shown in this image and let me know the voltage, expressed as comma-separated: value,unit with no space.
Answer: 14,V
